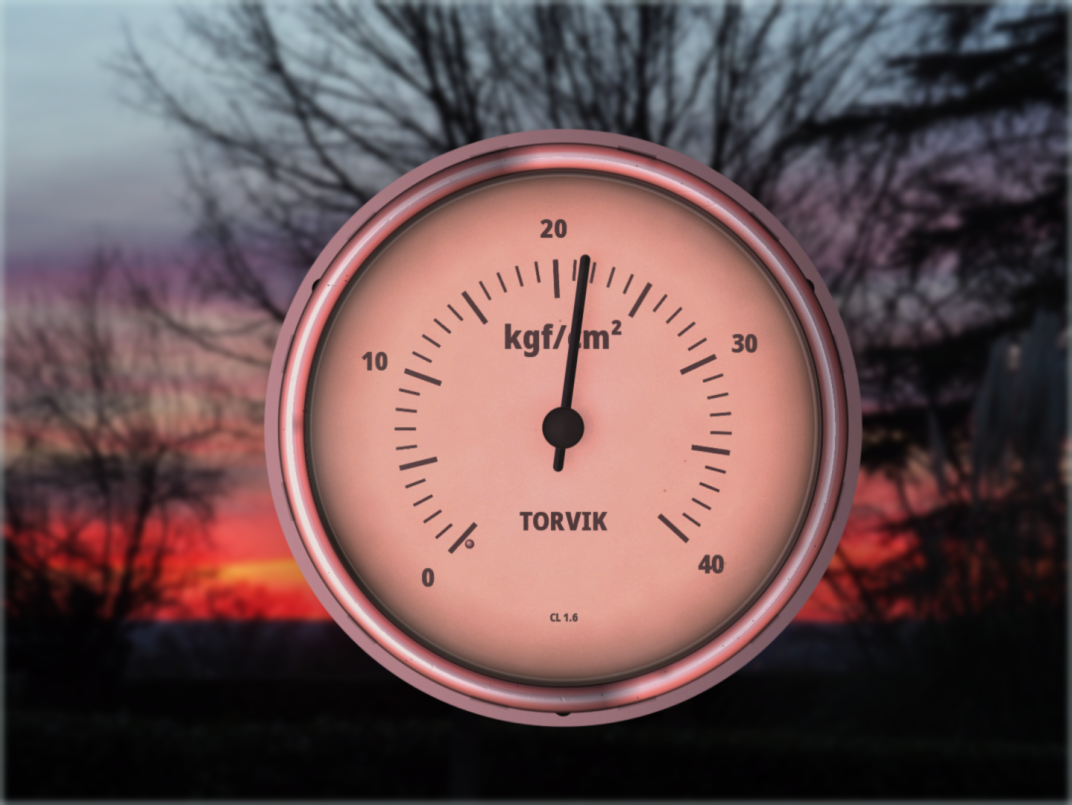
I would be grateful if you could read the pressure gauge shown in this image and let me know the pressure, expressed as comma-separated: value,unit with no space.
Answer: 21.5,kg/cm²
